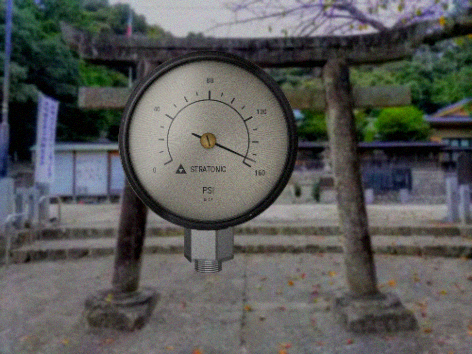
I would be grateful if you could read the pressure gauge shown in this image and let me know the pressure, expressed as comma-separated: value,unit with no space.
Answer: 155,psi
